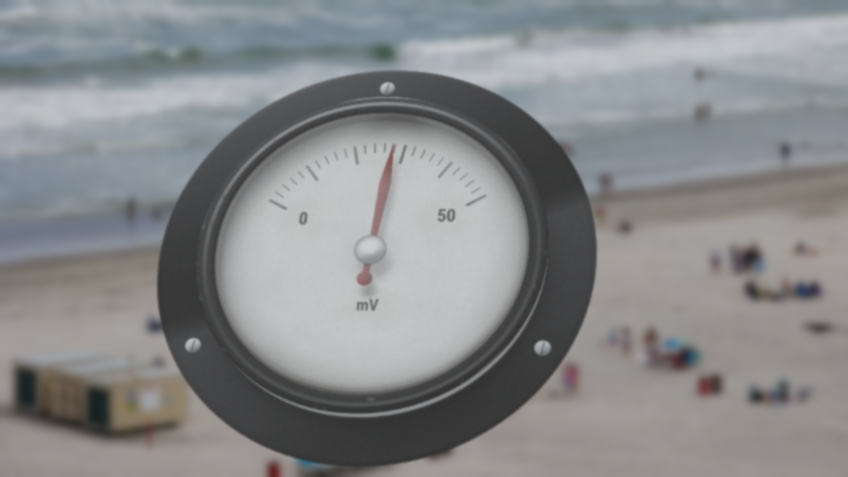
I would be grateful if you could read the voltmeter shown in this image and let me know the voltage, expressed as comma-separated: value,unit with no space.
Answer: 28,mV
